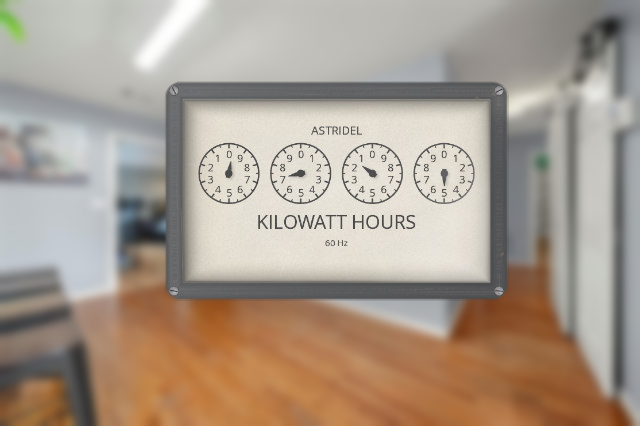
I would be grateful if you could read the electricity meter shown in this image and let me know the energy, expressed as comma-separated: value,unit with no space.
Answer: 9715,kWh
